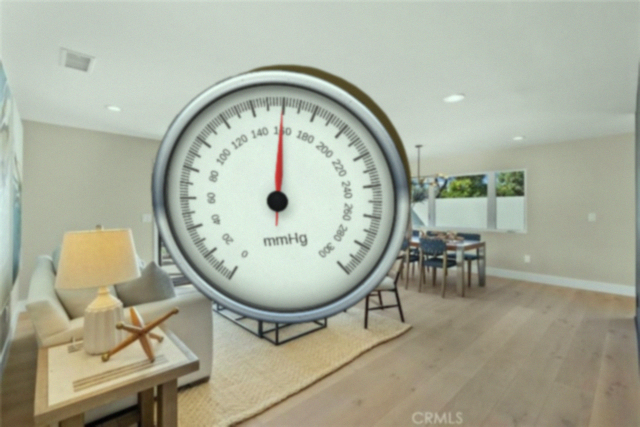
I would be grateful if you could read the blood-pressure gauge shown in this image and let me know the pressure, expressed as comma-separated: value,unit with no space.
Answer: 160,mmHg
